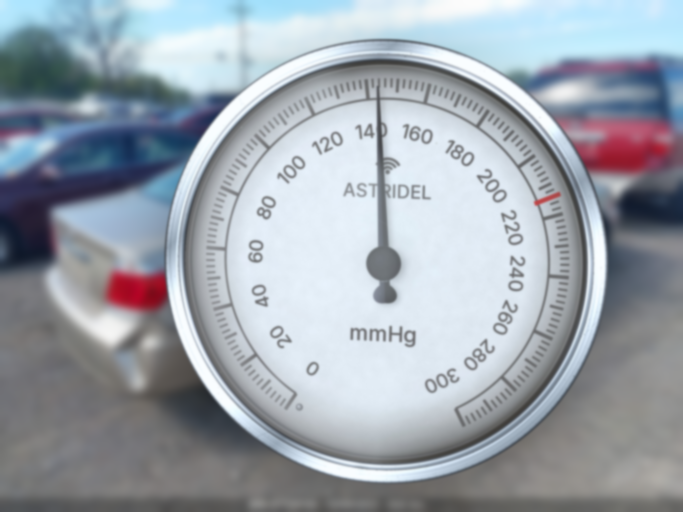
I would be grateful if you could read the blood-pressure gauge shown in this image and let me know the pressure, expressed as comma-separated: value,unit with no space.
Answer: 144,mmHg
